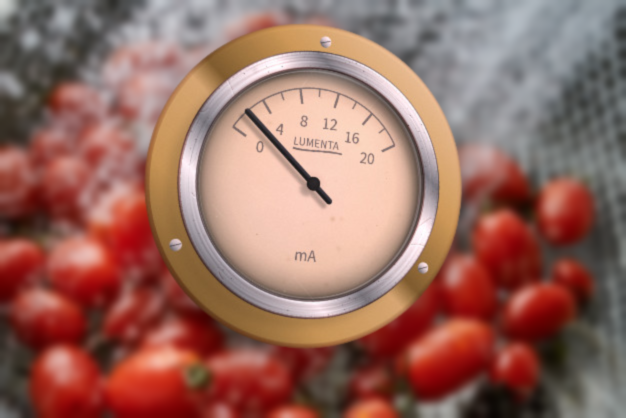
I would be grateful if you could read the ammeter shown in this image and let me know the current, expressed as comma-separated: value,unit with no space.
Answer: 2,mA
